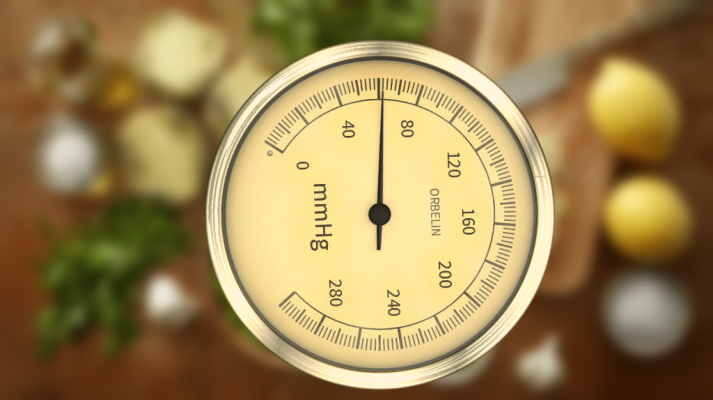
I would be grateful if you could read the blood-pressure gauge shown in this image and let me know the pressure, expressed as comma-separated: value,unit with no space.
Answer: 62,mmHg
